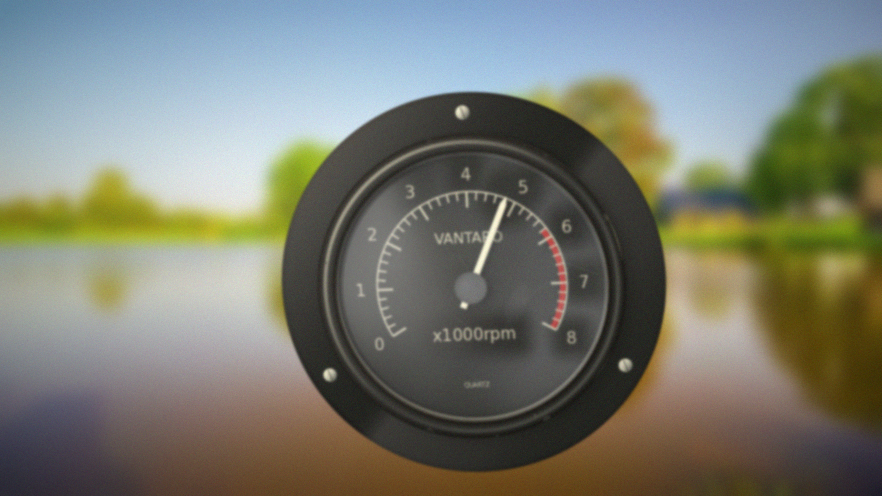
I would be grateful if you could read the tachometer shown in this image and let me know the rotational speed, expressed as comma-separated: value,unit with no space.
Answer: 4800,rpm
